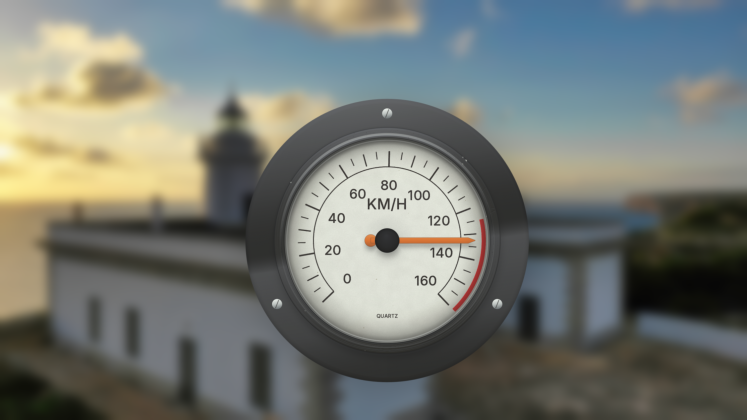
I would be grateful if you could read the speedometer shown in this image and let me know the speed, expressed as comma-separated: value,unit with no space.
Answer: 132.5,km/h
